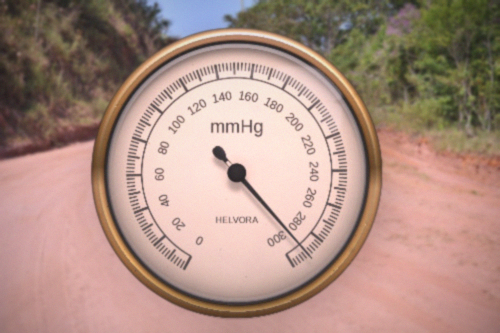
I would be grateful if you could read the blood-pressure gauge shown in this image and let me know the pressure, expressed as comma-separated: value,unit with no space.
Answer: 290,mmHg
